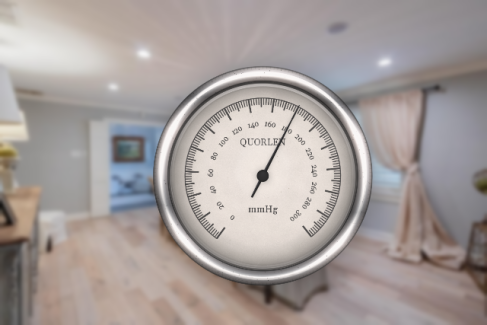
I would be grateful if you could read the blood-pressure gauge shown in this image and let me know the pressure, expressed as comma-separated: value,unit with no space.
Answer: 180,mmHg
